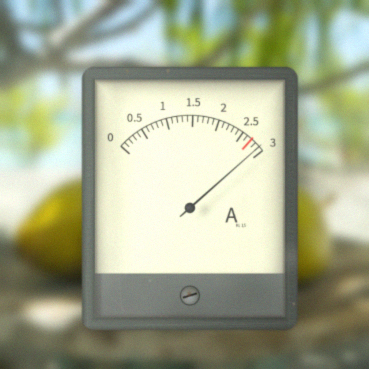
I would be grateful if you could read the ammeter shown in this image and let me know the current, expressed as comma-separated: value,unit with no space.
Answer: 2.9,A
